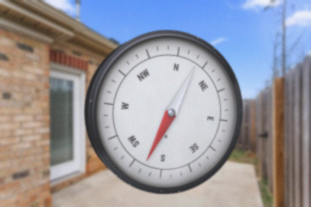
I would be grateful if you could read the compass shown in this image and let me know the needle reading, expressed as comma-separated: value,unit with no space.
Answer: 200,°
